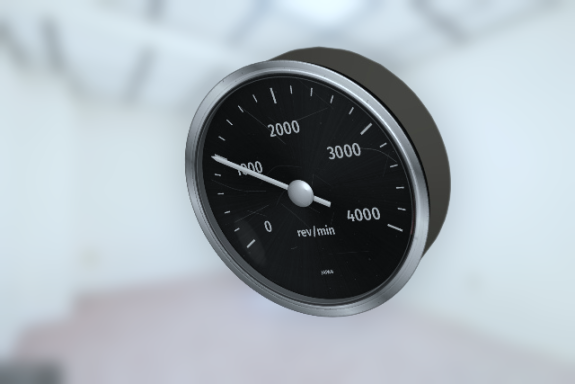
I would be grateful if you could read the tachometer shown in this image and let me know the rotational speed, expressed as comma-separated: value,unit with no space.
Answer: 1000,rpm
